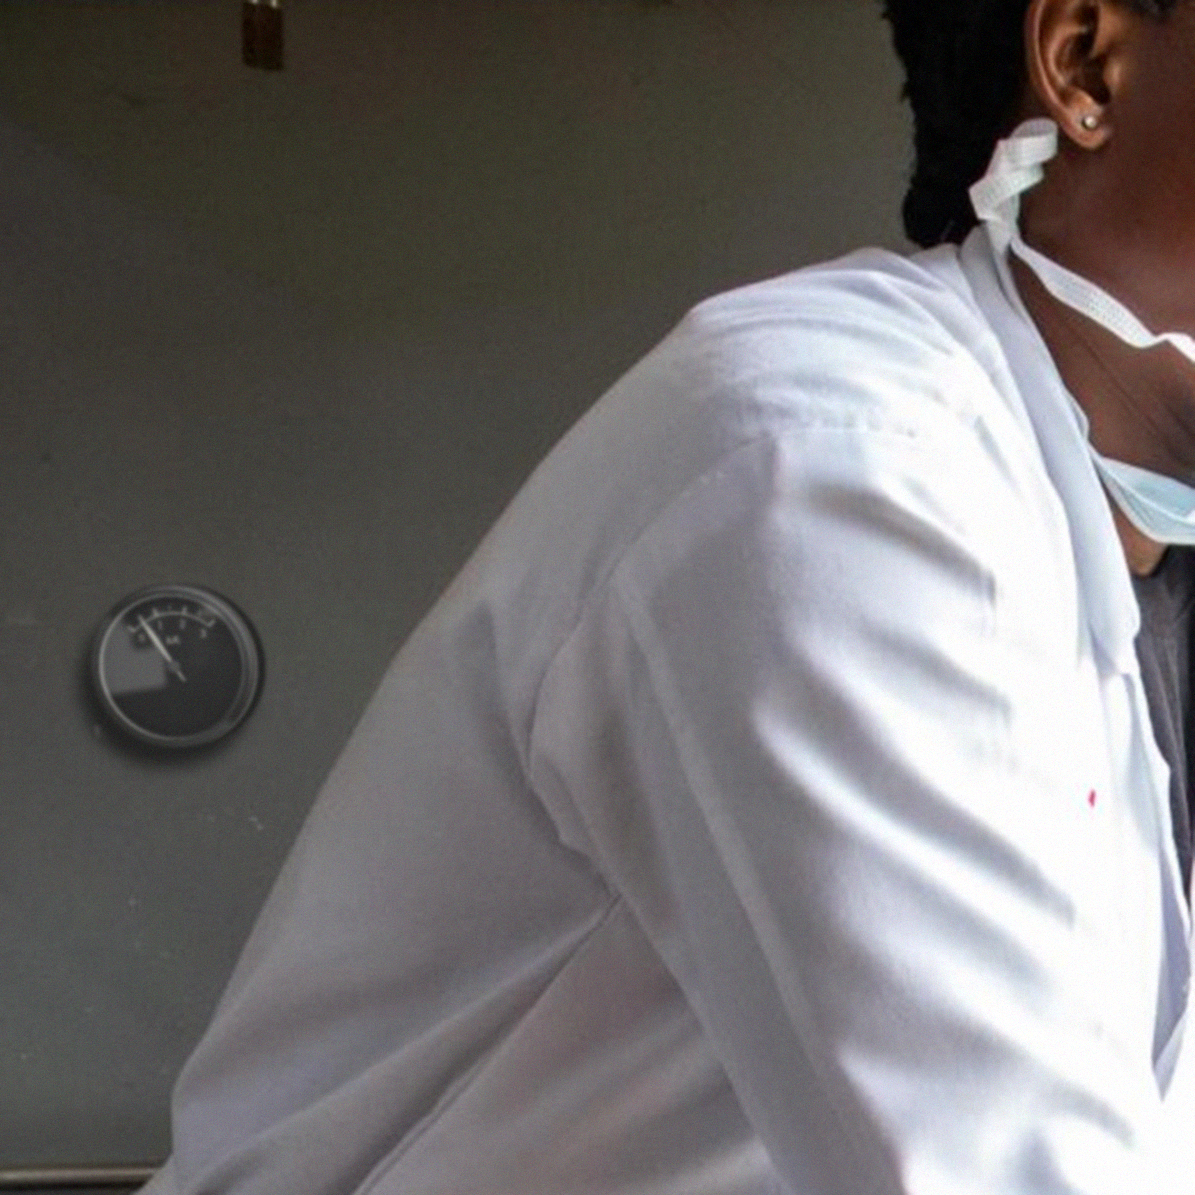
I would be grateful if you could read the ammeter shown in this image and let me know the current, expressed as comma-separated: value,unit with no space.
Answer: 0.5,kA
